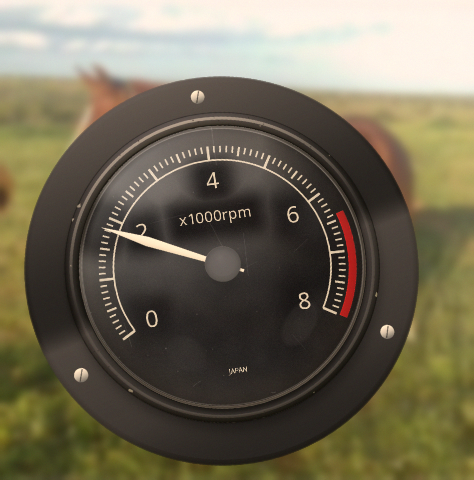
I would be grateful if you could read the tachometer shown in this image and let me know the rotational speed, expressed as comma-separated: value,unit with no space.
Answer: 1800,rpm
